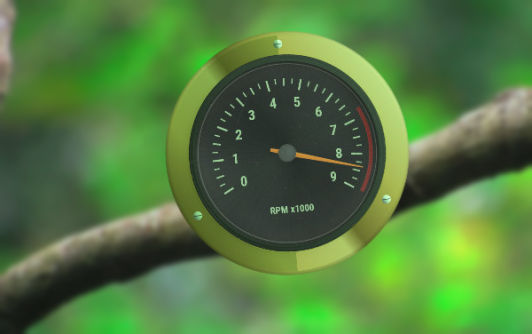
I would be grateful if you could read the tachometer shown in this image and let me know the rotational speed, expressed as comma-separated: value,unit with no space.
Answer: 8375,rpm
